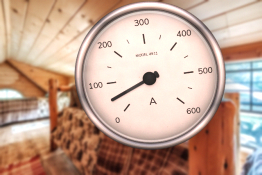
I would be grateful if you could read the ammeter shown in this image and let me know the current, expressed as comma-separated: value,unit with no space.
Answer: 50,A
